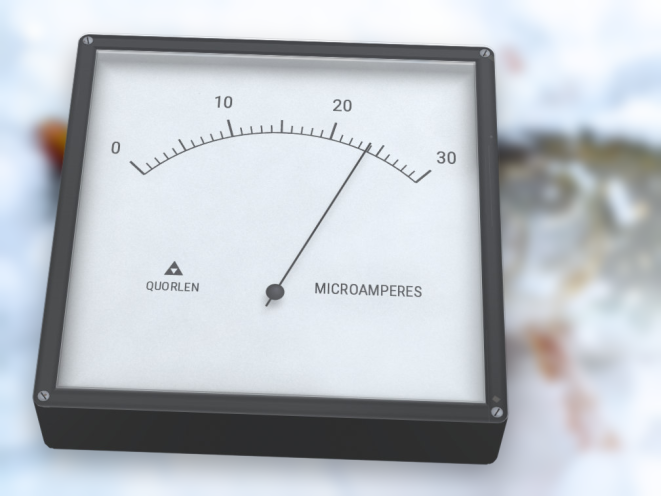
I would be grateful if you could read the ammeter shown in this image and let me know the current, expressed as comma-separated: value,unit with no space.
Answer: 24,µA
